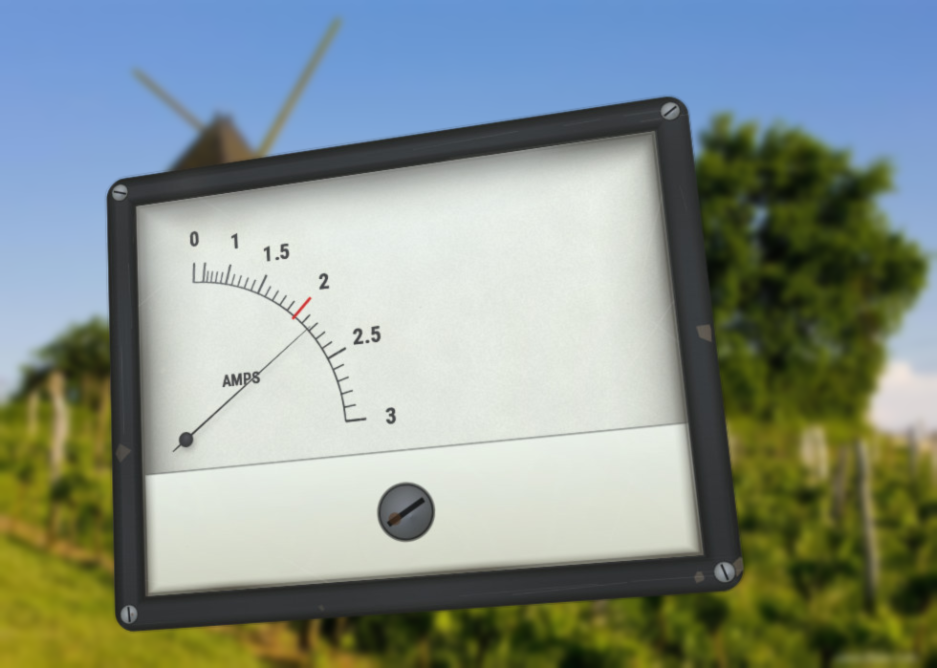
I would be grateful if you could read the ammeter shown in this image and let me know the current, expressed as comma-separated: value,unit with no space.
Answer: 2.2,A
